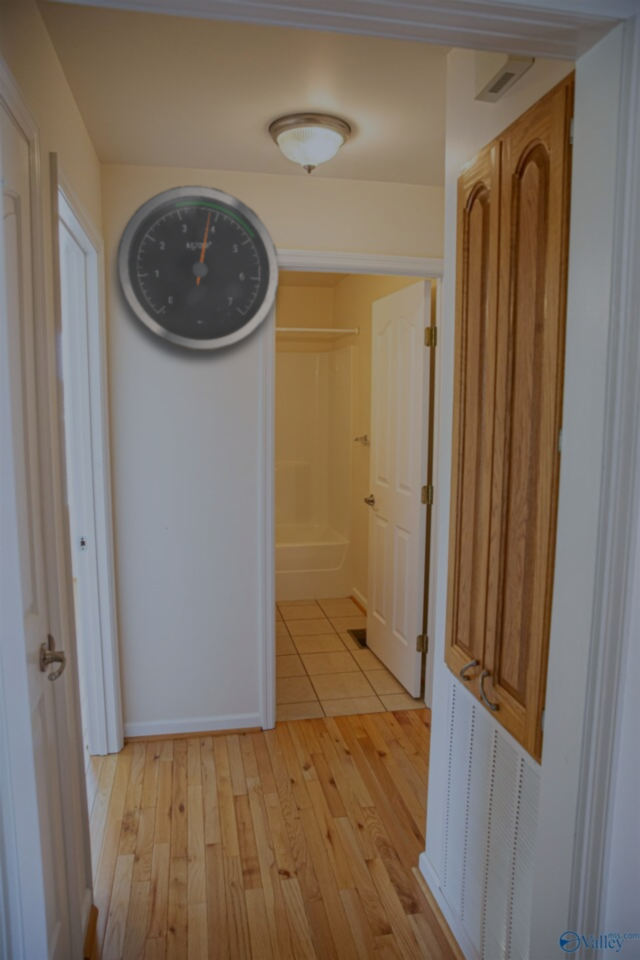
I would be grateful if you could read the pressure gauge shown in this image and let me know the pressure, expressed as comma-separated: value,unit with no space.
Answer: 3.8,kg/cm²
